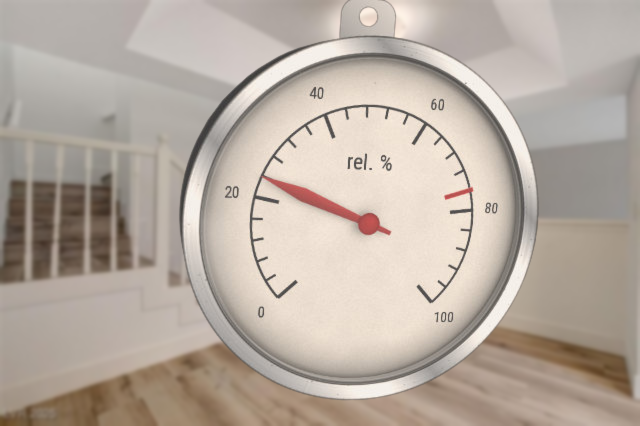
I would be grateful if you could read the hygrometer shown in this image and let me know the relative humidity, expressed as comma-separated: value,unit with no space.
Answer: 24,%
